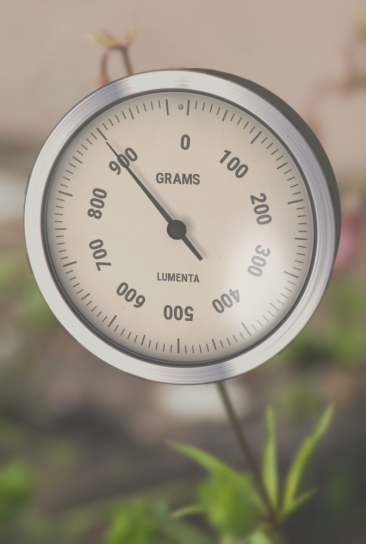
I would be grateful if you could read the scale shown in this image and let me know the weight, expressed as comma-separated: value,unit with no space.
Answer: 900,g
